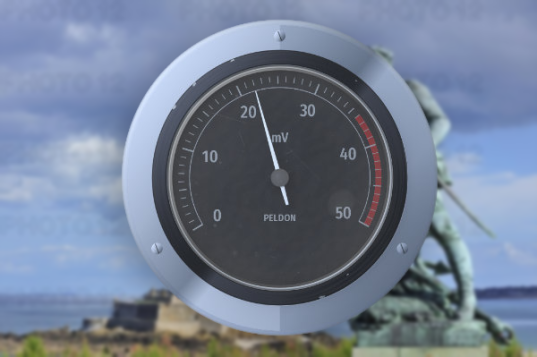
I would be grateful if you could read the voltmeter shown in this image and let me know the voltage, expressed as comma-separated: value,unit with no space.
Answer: 22,mV
